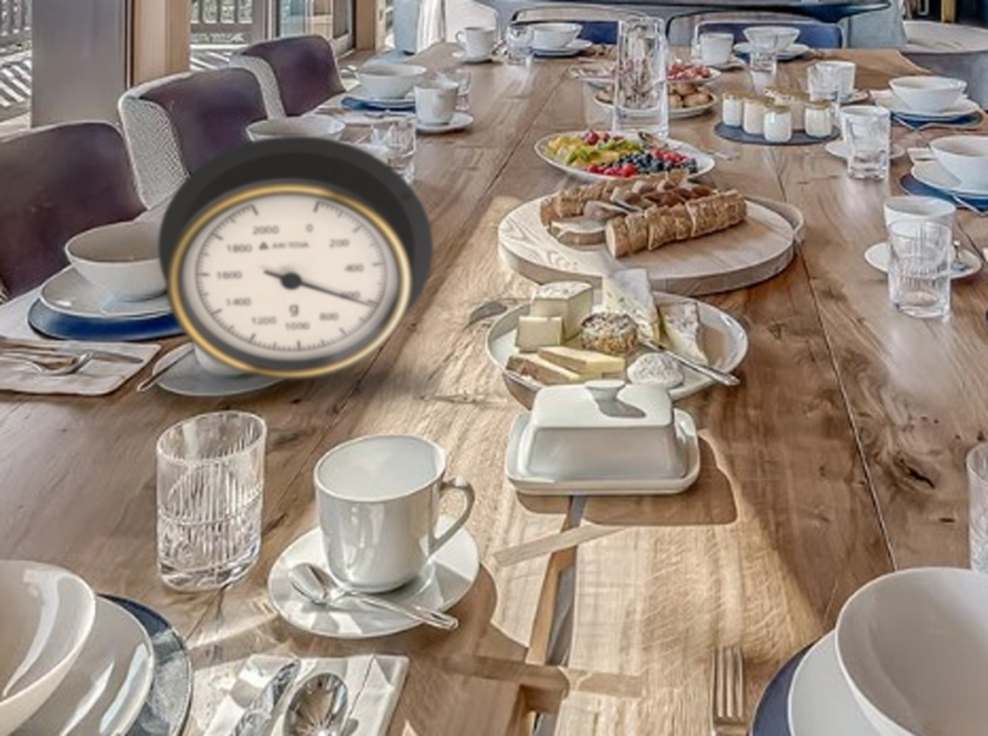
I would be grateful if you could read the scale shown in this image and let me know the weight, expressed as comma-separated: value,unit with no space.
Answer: 600,g
